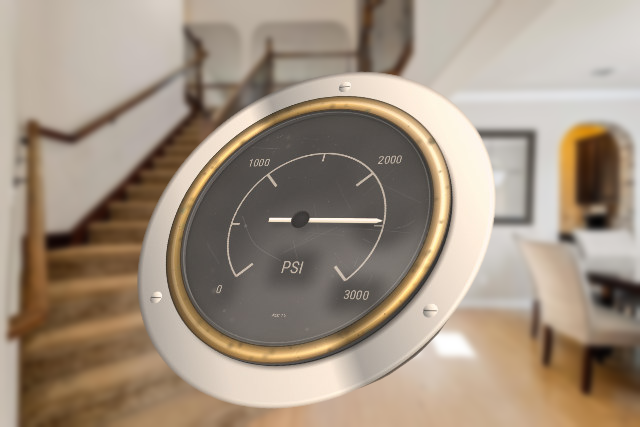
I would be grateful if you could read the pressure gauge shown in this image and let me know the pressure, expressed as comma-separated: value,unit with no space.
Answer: 2500,psi
